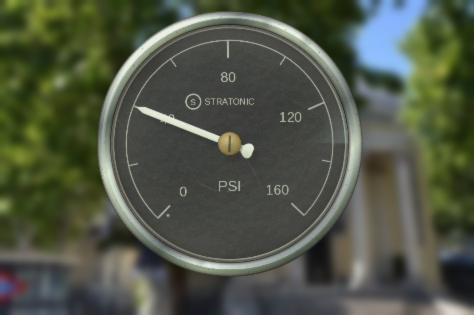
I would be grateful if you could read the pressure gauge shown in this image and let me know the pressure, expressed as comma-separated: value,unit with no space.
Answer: 40,psi
